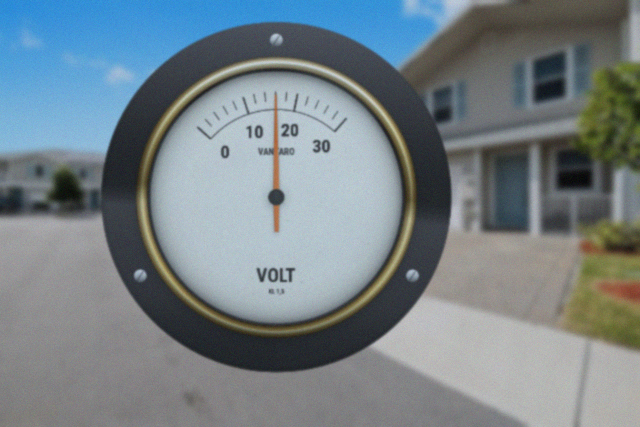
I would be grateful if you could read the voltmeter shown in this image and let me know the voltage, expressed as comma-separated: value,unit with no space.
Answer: 16,V
